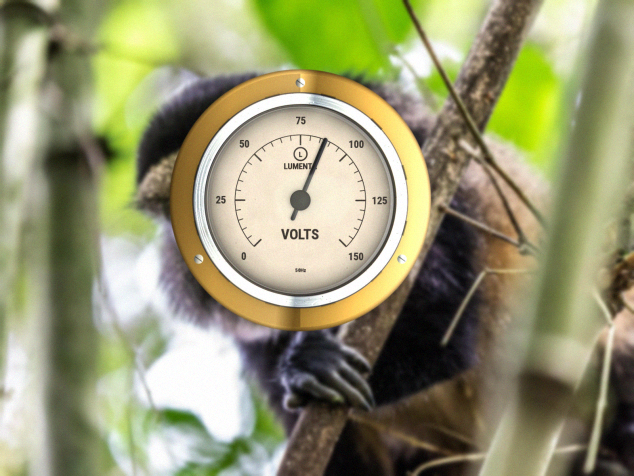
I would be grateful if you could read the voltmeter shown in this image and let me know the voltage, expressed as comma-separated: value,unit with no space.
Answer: 87.5,V
